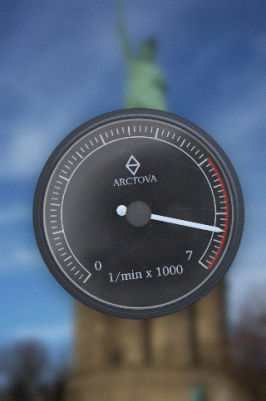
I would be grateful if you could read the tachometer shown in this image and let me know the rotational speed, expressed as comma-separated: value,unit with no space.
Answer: 6300,rpm
